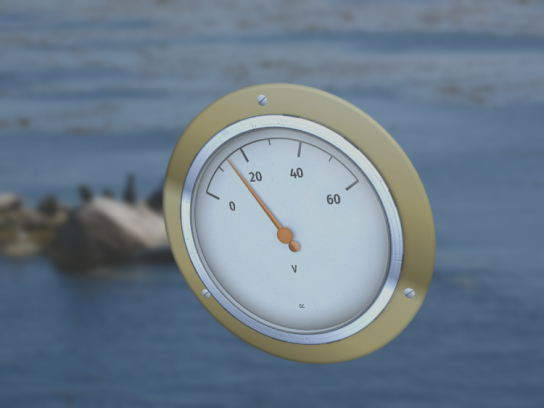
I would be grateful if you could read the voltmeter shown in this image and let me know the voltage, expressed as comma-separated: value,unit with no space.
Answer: 15,V
